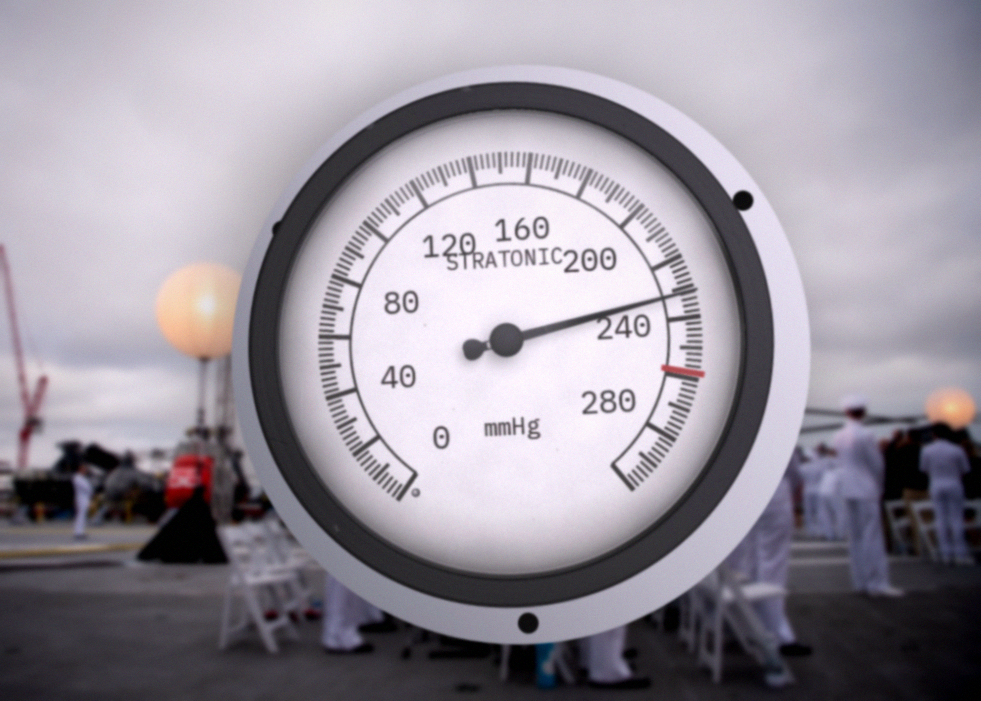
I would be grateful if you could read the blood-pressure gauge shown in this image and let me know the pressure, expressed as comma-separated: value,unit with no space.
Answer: 232,mmHg
